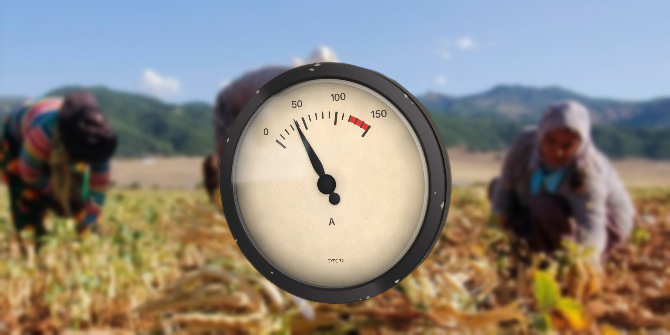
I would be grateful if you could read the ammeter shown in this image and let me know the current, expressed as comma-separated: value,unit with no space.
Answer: 40,A
